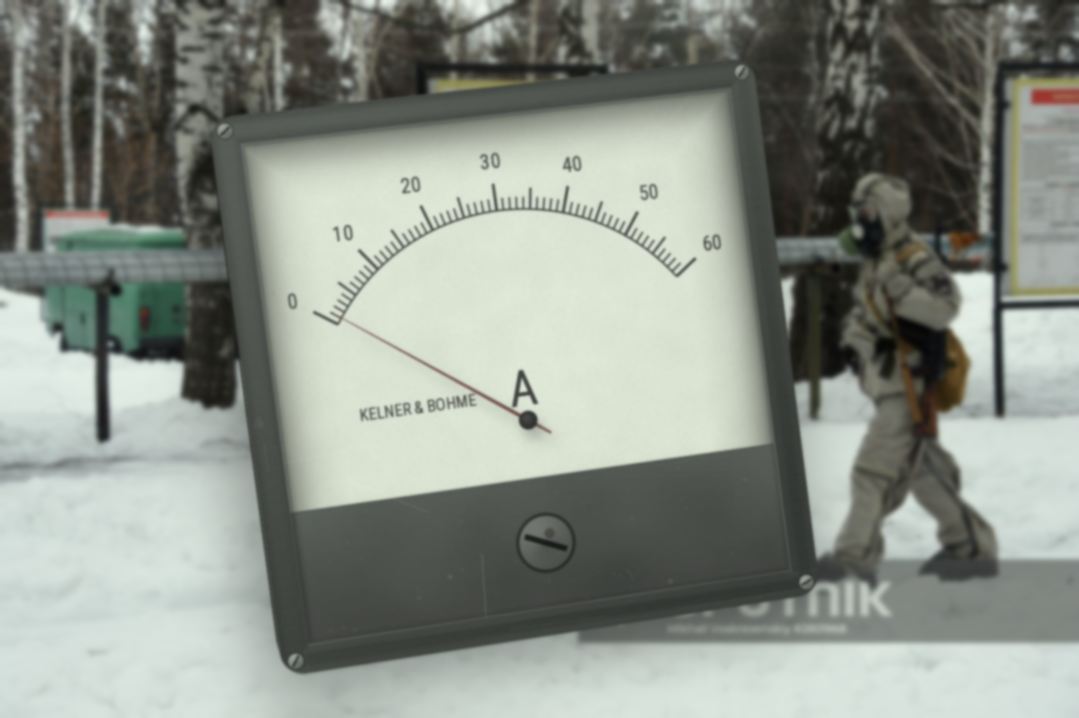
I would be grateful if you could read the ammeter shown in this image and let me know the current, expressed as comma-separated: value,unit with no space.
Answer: 1,A
